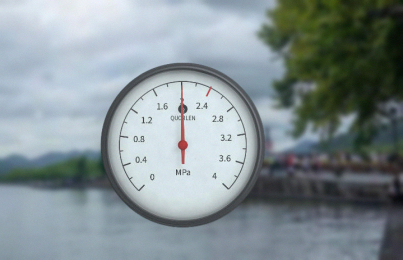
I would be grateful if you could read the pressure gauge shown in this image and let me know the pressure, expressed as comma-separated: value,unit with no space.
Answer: 2,MPa
